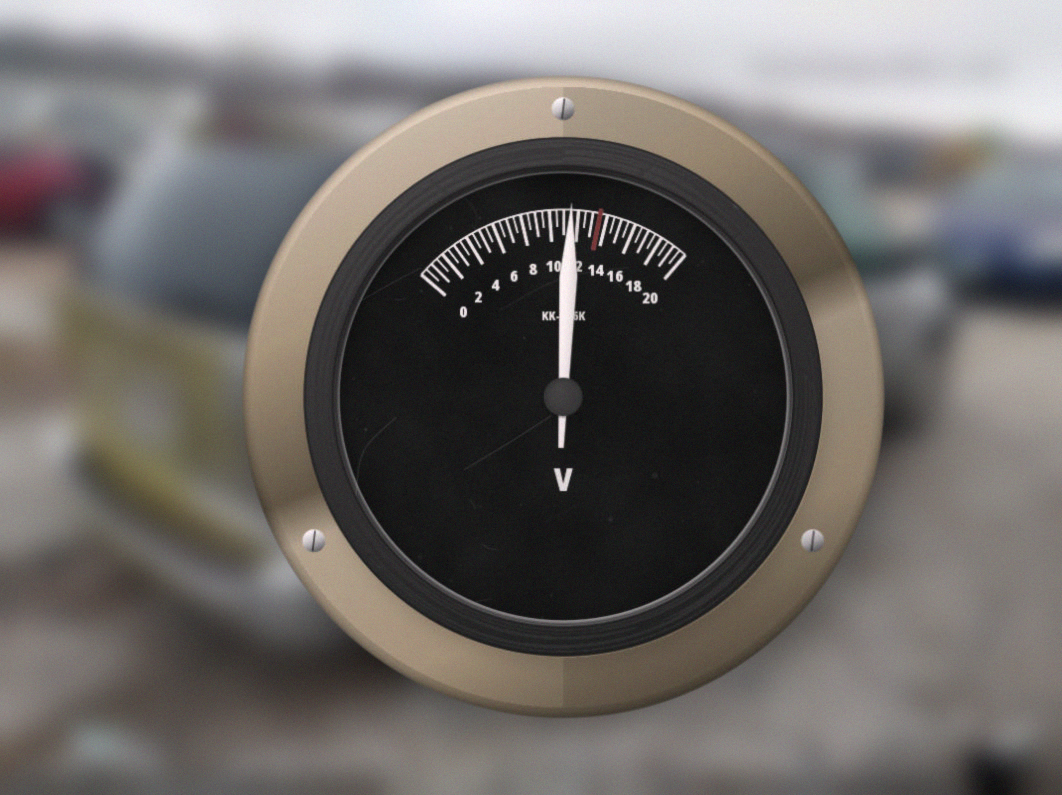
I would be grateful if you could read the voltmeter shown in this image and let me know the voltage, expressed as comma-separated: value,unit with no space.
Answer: 11.5,V
